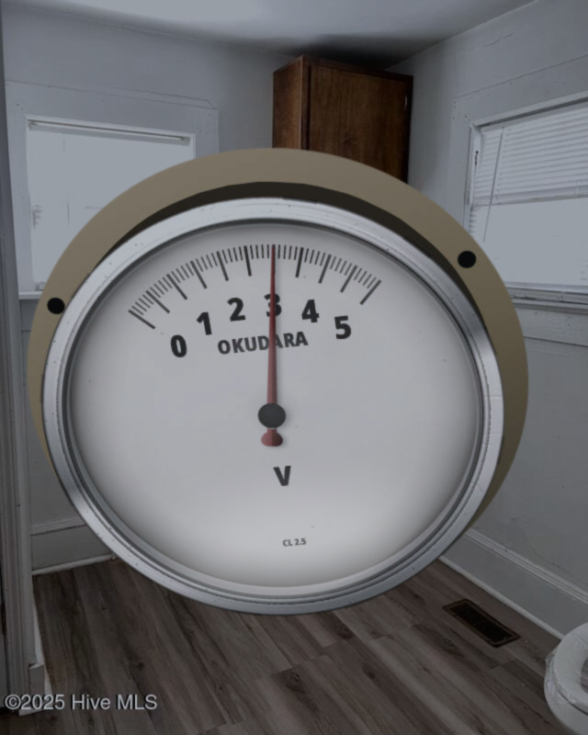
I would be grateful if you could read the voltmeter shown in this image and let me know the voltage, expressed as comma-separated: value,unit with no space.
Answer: 3,V
